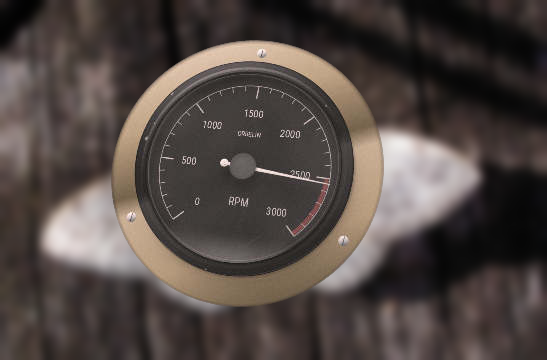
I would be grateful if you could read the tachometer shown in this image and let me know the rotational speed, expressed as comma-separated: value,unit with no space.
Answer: 2550,rpm
